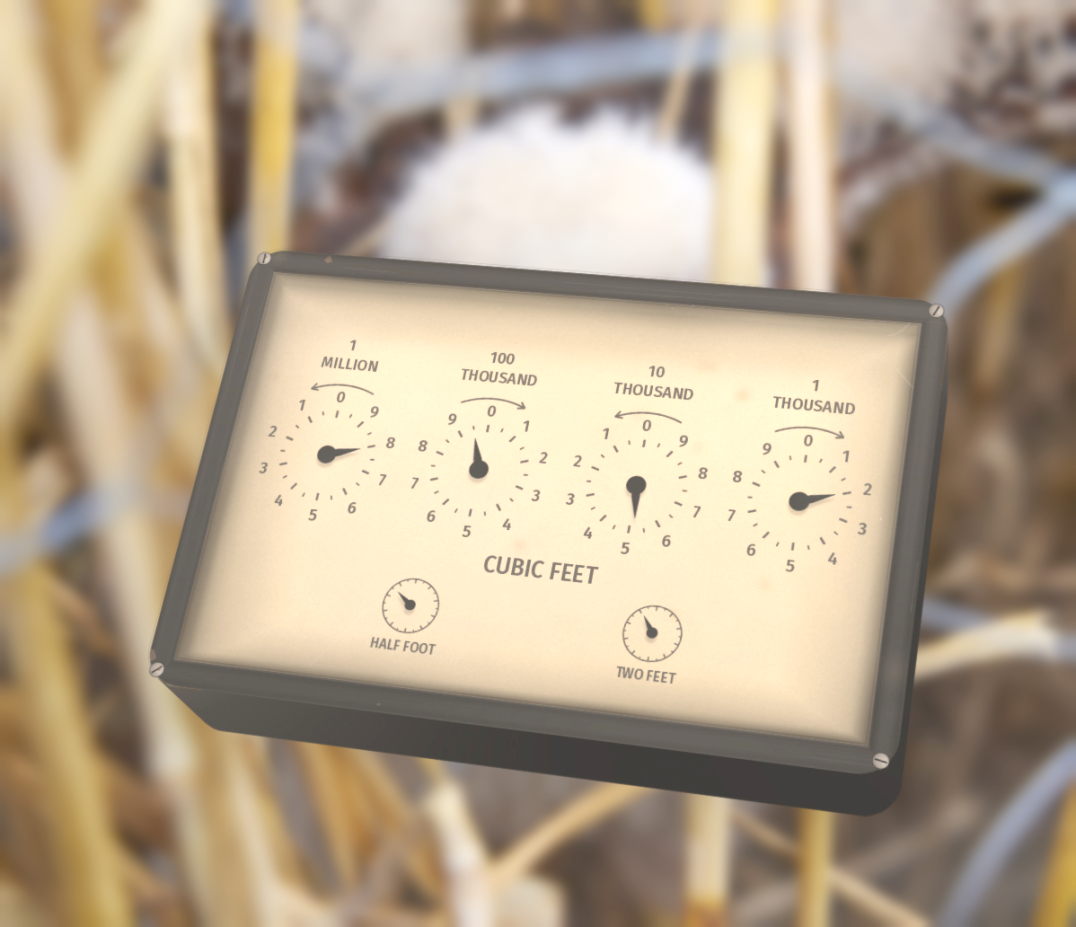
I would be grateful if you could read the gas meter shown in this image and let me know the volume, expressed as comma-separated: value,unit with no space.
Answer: 795200,ft³
